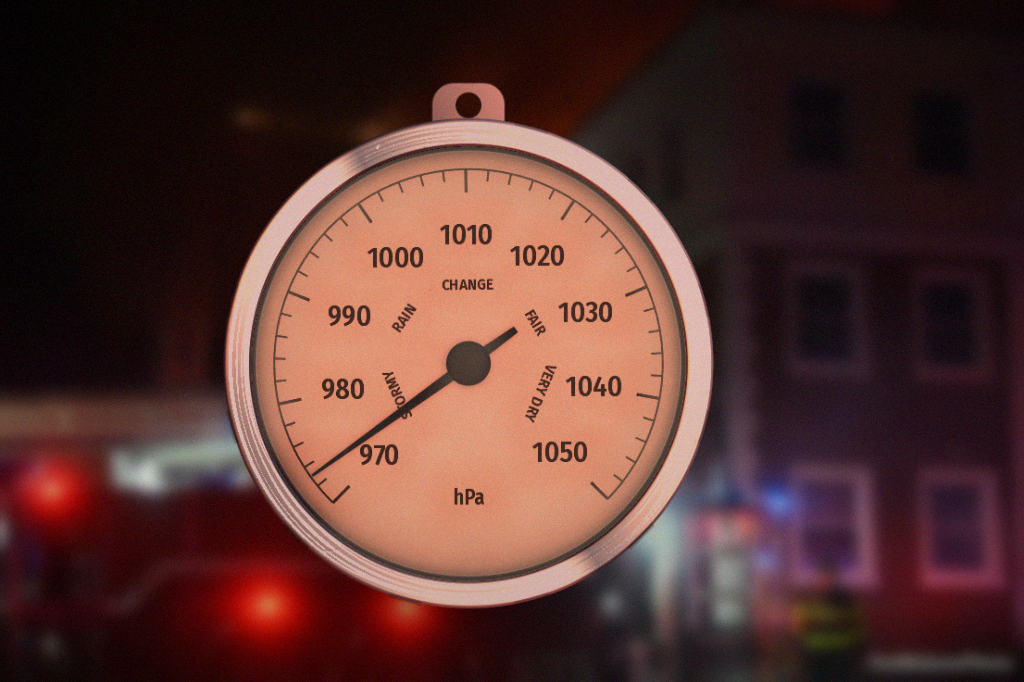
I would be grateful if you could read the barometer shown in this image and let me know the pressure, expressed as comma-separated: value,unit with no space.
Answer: 973,hPa
